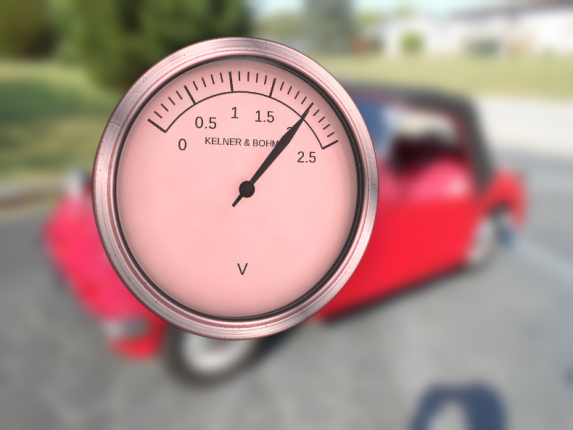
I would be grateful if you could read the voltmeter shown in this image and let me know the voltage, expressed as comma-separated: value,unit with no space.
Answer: 2,V
